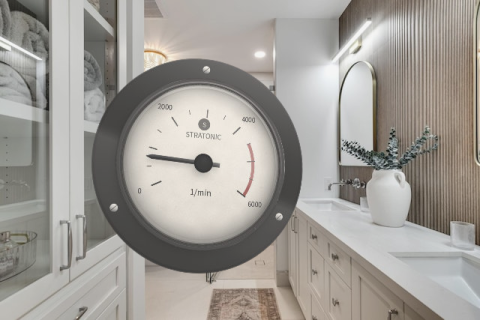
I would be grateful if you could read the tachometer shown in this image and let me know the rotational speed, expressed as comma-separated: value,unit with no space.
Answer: 750,rpm
